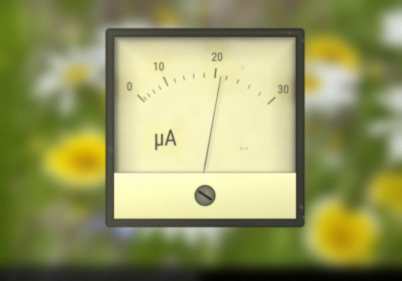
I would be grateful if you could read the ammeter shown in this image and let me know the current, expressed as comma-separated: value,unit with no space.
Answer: 21,µA
